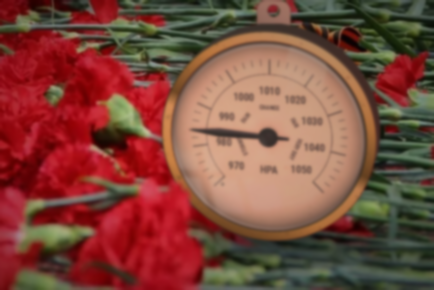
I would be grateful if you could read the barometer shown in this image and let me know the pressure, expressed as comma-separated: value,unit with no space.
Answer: 984,hPa
